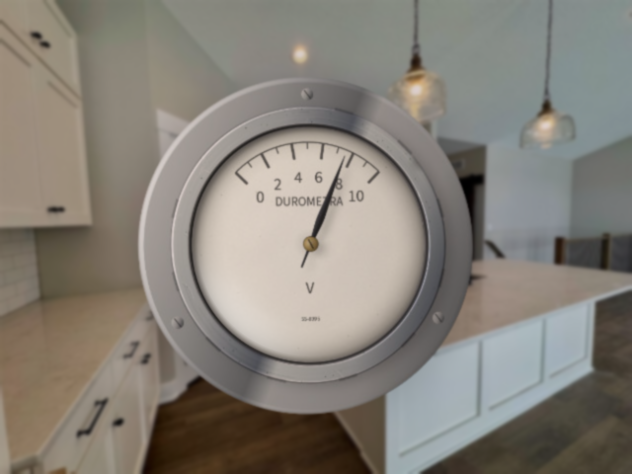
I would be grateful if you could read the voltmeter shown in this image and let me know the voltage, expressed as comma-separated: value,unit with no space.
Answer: 7.5,V
